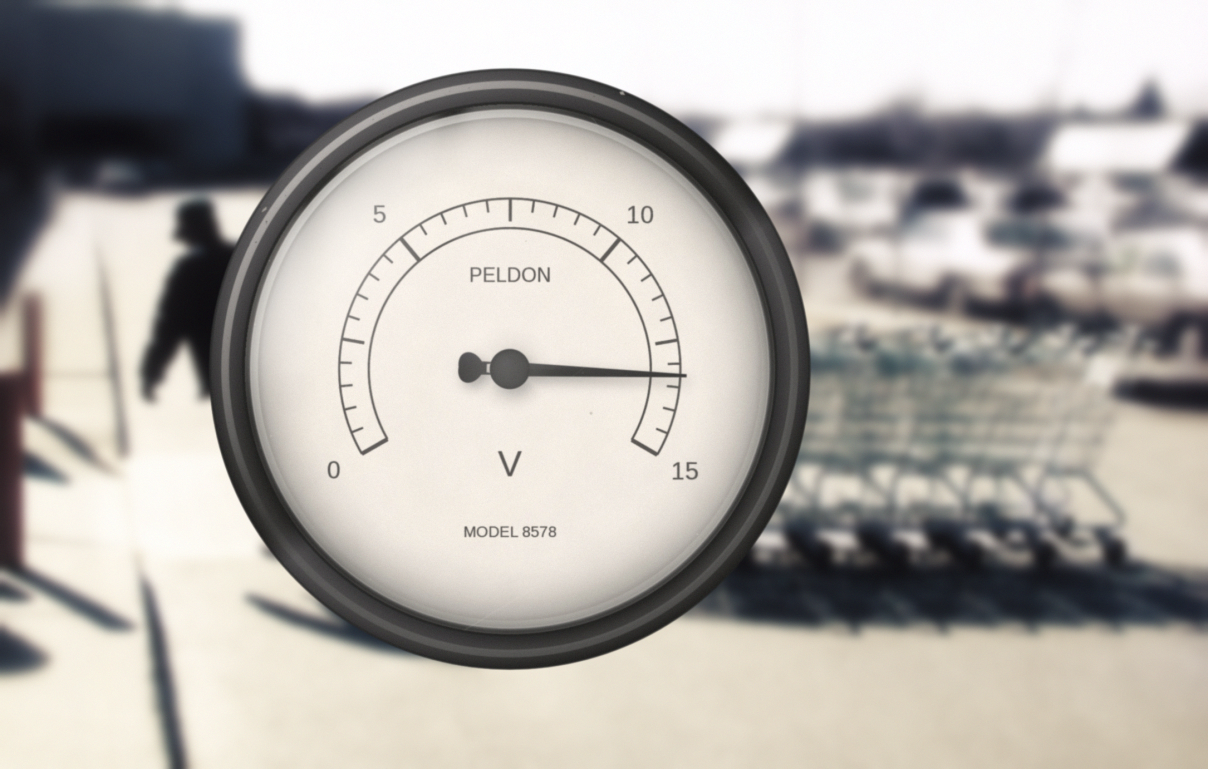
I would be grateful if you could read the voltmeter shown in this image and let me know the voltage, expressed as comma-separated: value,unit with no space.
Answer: 13.25,V
